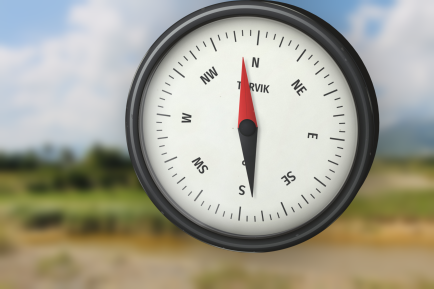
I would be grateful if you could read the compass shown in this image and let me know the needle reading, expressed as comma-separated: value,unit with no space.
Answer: 350,°
